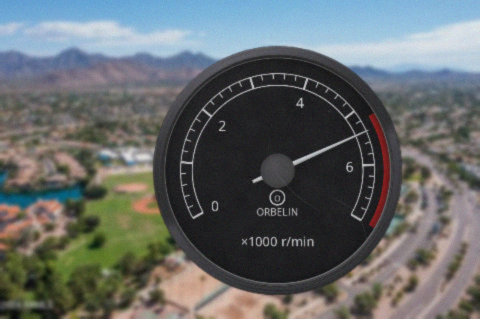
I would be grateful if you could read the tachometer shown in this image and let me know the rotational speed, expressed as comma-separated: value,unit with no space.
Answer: 5400,rpm
